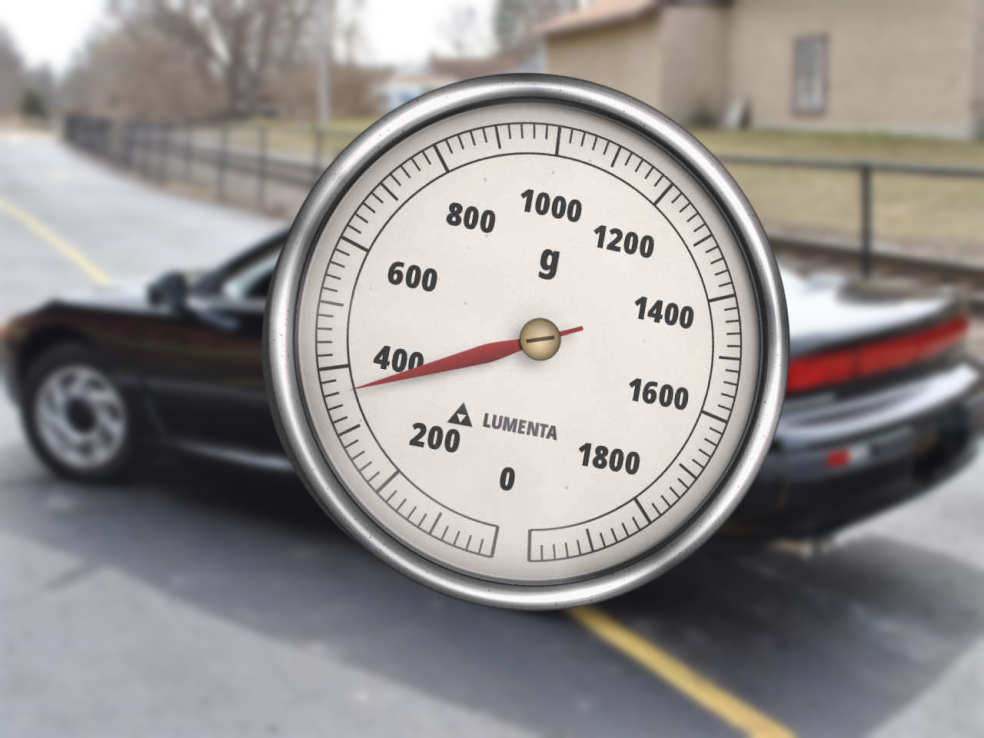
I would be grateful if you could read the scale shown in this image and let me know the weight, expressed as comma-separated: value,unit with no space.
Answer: 360,g
